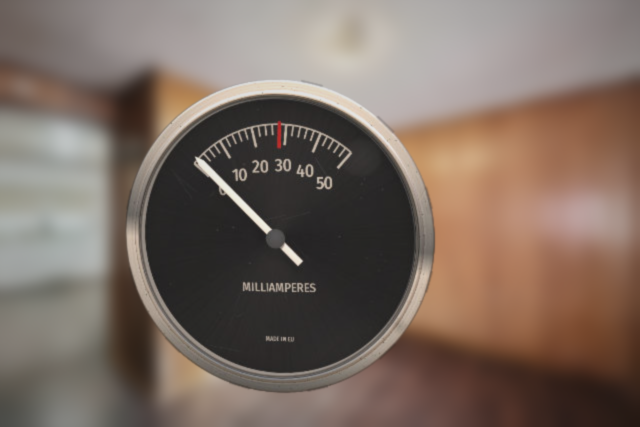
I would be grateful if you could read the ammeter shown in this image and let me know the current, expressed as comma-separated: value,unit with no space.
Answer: 2,mA
